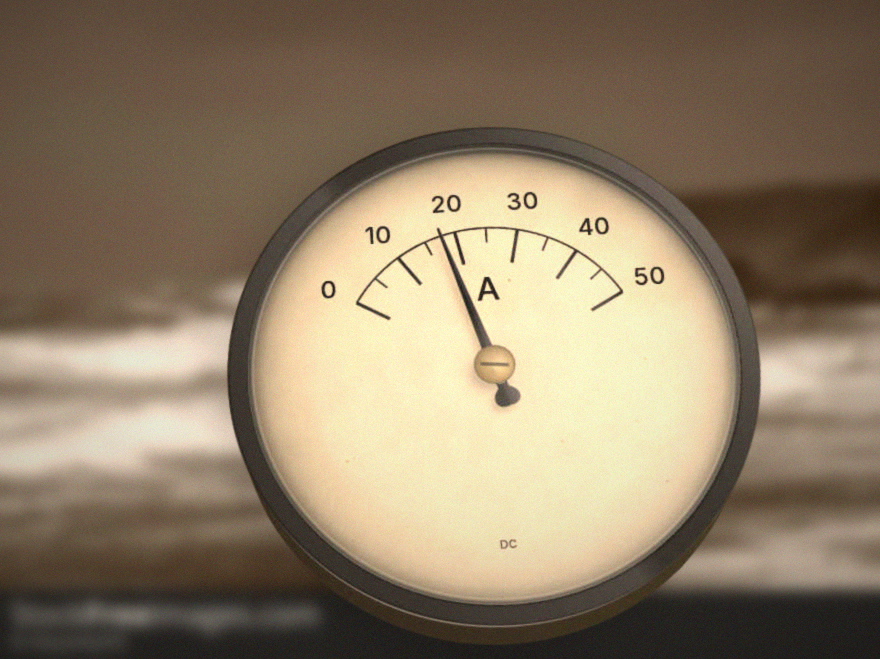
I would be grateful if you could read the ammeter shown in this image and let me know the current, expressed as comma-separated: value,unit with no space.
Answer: 17.5,A
